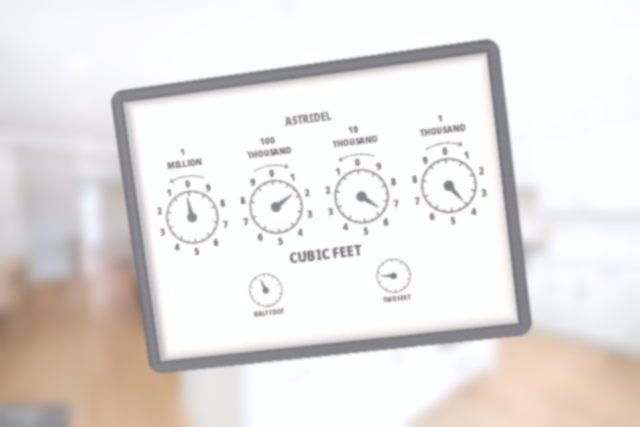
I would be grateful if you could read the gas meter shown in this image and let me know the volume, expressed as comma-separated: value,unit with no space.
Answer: 16400,ft³
